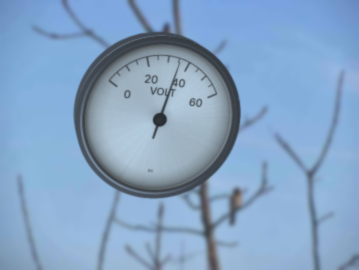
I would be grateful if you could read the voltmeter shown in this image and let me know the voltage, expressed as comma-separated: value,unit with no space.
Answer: 35,V
